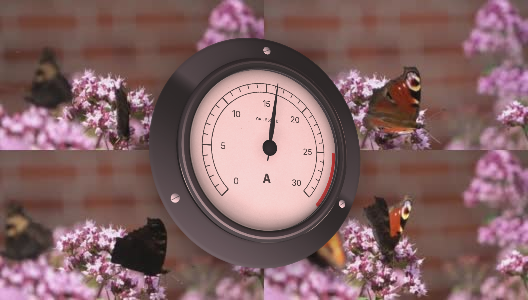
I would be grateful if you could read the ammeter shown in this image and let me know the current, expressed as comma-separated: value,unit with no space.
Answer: 16,A
